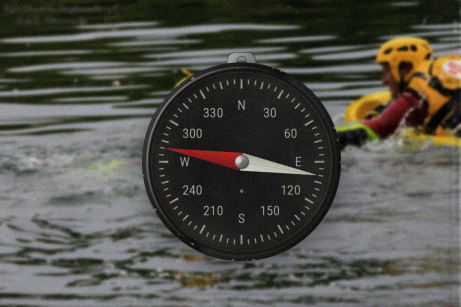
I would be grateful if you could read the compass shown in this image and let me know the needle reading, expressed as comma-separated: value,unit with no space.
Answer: 280,°
